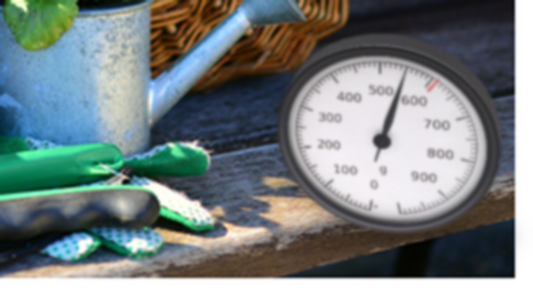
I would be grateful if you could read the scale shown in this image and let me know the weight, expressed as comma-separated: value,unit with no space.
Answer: 550,g
